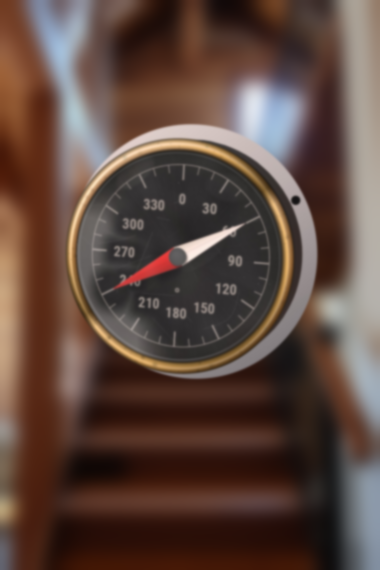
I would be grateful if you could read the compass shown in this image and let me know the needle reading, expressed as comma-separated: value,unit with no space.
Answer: 240,°
